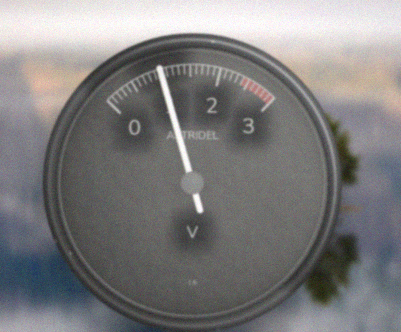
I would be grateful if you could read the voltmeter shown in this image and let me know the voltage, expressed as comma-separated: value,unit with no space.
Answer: 1,V
